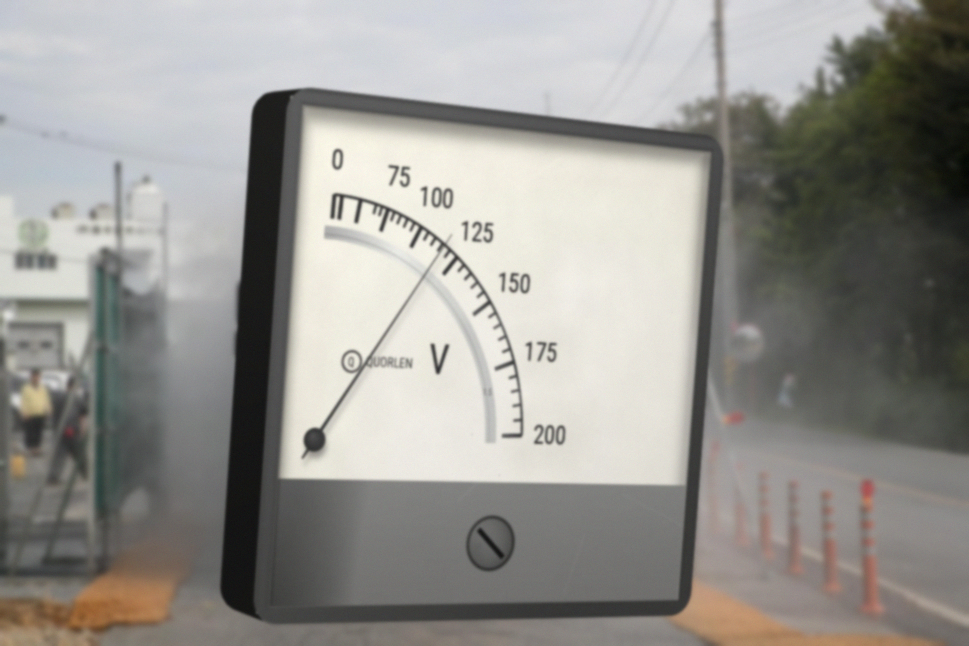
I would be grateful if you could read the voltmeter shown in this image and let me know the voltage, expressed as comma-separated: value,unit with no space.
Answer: 115,V
